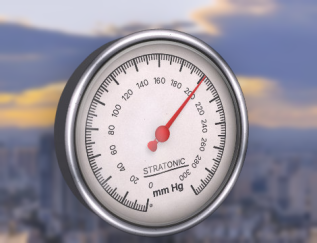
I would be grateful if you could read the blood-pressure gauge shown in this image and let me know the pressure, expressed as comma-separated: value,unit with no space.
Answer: 200,mmHg
